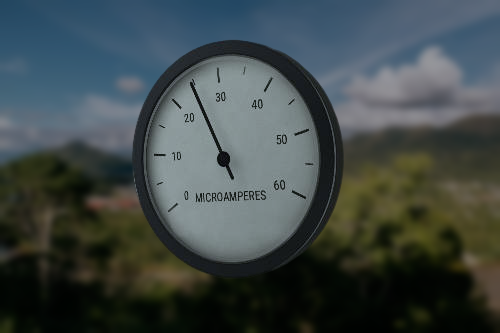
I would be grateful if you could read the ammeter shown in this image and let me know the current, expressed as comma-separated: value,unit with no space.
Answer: 25,µA
